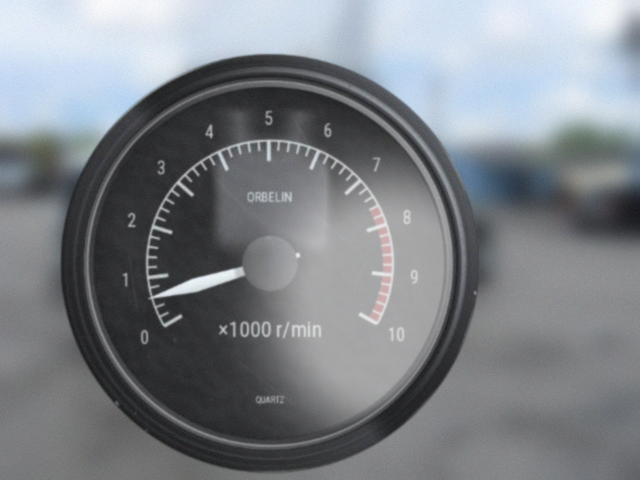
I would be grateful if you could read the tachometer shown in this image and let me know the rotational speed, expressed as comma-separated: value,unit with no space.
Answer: 600,rpm
